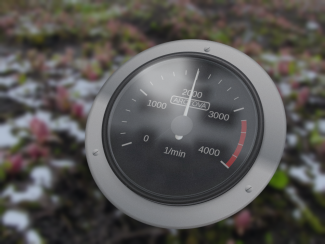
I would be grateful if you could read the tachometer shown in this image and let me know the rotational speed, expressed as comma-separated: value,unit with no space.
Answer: 2000,rpm
